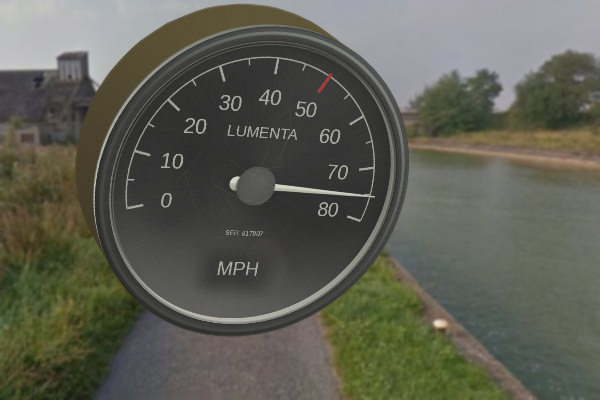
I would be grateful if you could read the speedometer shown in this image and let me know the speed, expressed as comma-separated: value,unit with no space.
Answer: 75,mph
